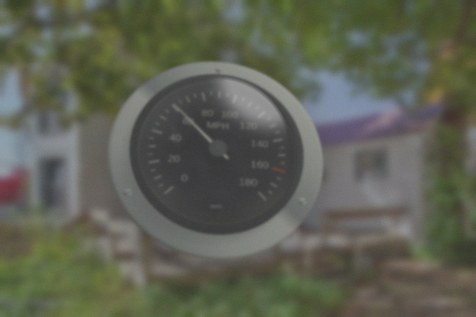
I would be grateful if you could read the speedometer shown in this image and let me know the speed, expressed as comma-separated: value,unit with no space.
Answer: 60,mph
